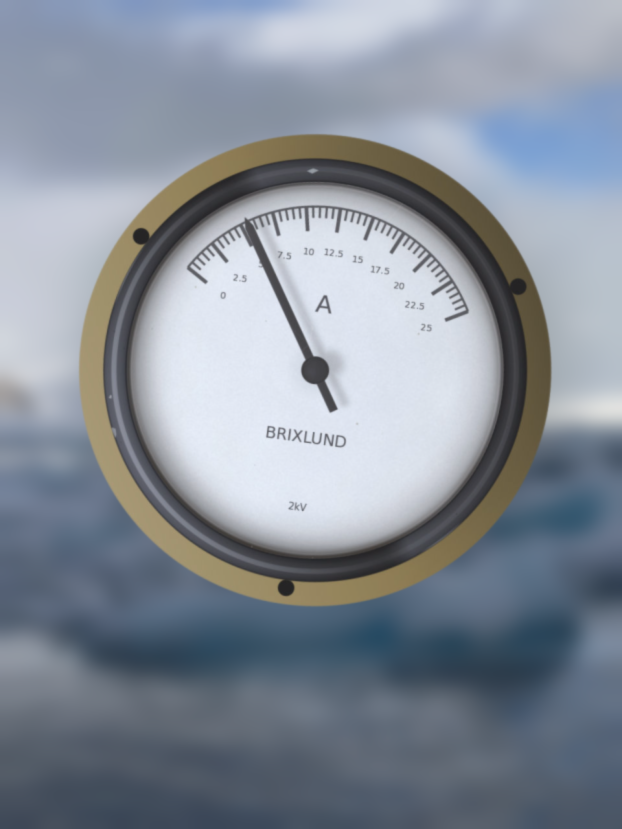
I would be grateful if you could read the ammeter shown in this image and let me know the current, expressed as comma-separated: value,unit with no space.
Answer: 5.5,A
